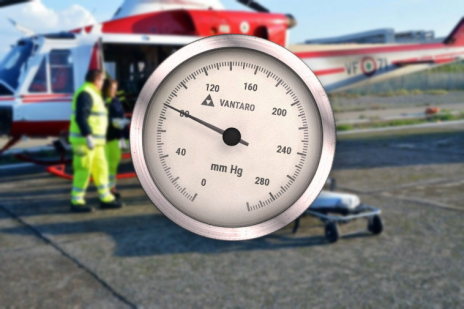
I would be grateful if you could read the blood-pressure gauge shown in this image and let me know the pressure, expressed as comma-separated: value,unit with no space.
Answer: 80,mmHg
